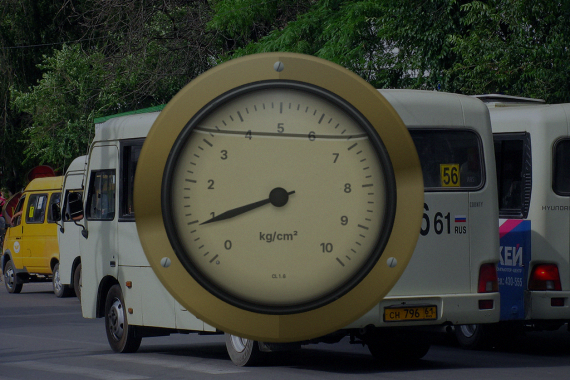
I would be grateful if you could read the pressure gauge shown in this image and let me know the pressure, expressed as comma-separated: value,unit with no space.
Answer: 0.9,kg/cm²
